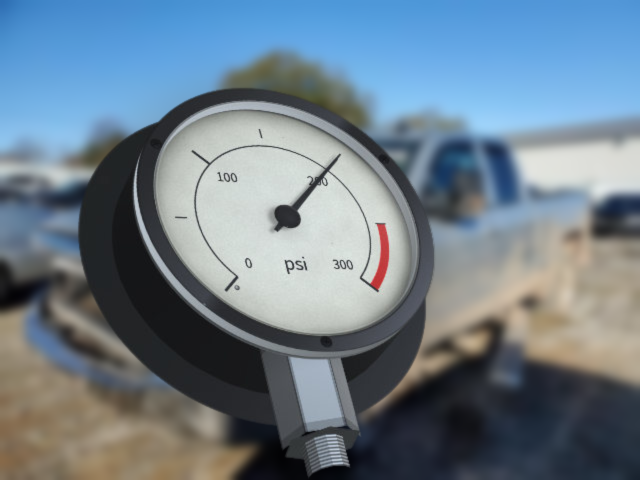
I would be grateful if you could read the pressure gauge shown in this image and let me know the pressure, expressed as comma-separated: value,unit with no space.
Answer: 200,psi
